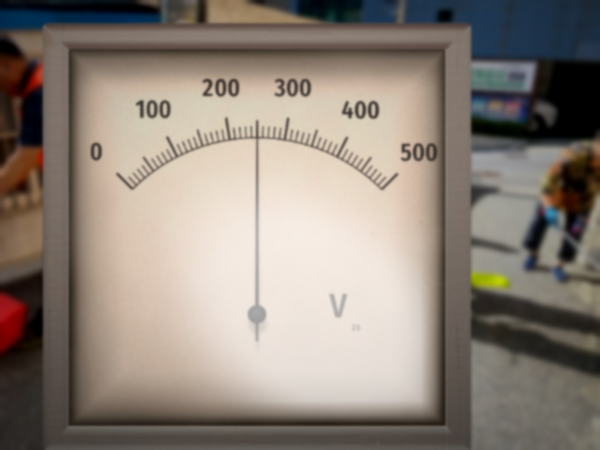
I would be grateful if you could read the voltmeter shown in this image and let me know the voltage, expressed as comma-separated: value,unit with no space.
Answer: 250,V
